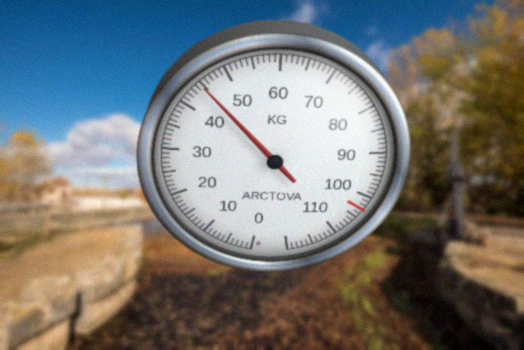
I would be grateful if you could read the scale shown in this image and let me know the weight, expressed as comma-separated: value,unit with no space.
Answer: 45,kg
